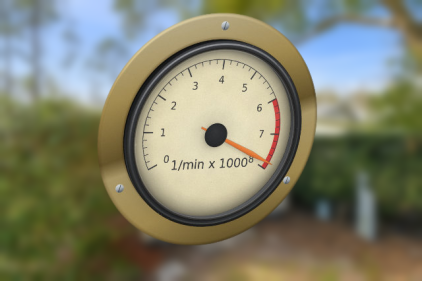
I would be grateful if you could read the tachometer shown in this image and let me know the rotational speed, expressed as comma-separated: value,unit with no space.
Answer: 7800,rpm
